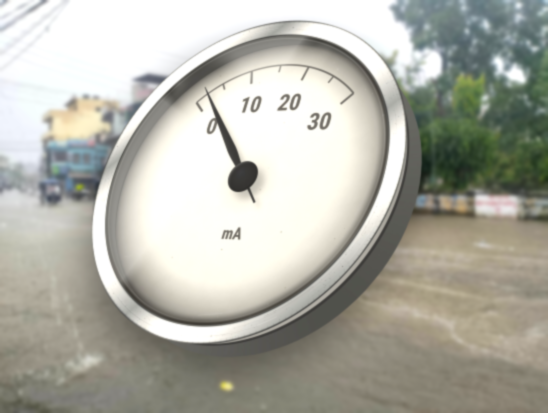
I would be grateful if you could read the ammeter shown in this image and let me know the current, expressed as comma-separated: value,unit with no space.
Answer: 2.5,mA
